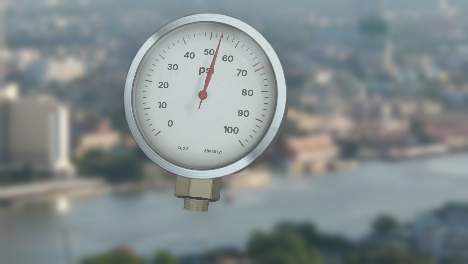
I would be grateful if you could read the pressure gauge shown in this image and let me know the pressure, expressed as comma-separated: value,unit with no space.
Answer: 54,psi
